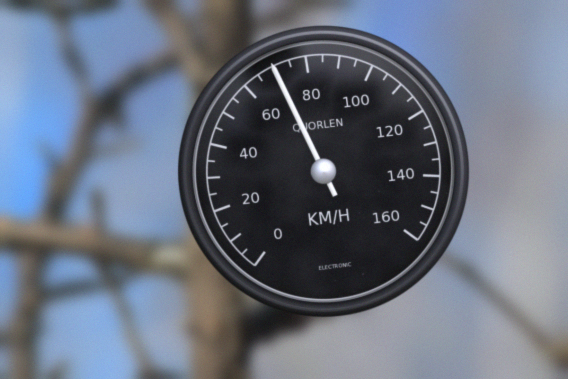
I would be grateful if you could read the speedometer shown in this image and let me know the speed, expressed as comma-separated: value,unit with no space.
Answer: 70,km/h
